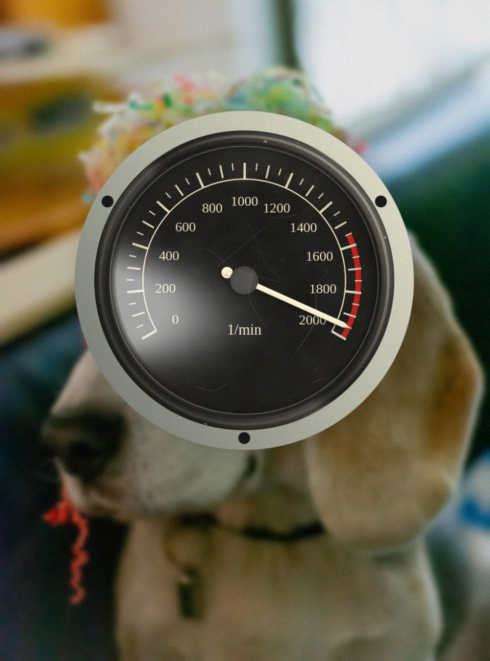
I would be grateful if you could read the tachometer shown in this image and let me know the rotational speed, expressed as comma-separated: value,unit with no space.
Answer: 1950,rpm
